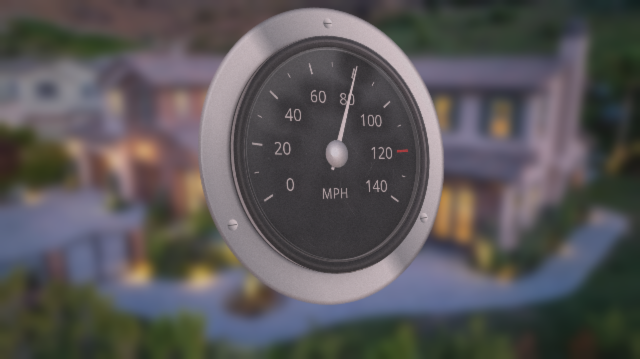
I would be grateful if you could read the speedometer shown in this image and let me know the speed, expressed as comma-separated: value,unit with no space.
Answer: 80,mph
